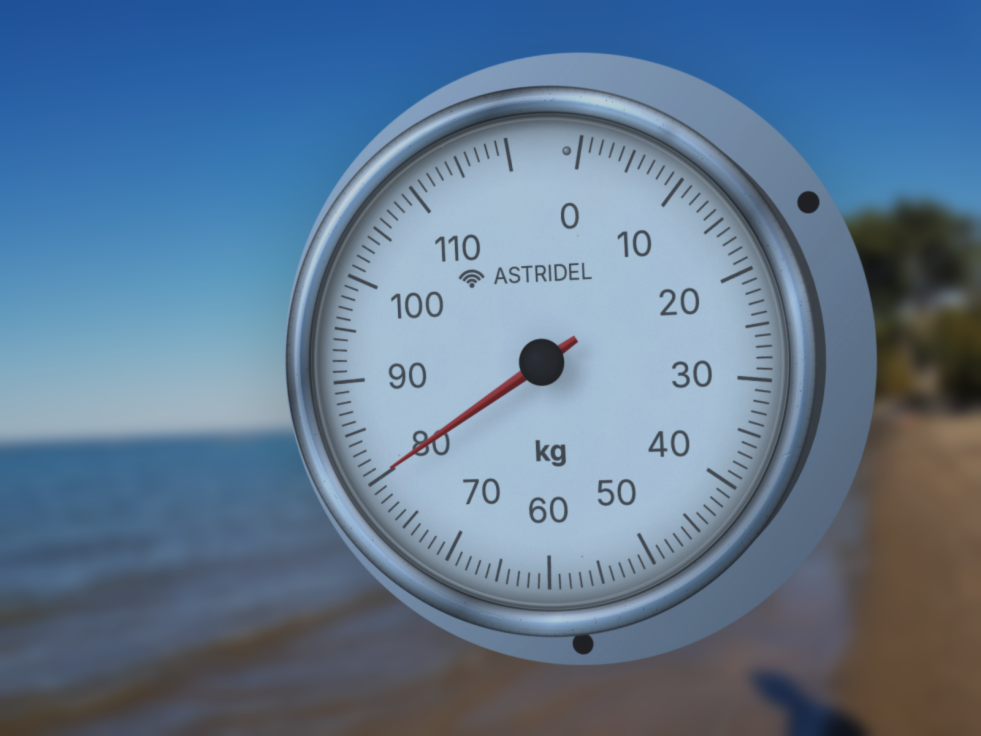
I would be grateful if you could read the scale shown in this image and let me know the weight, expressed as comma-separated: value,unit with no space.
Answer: 80,kg
